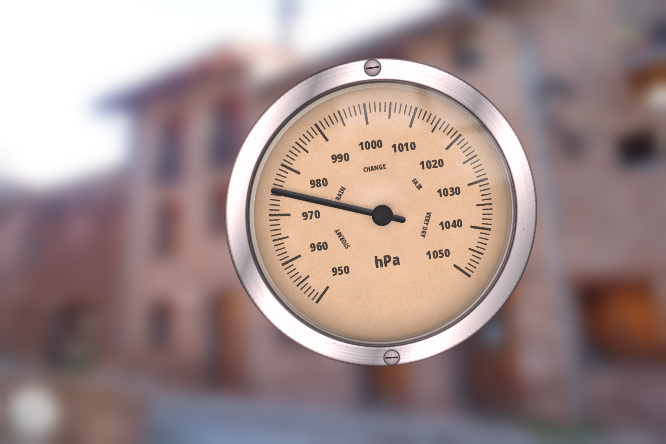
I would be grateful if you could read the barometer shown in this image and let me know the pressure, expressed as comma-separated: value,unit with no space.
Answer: 975,hPa
